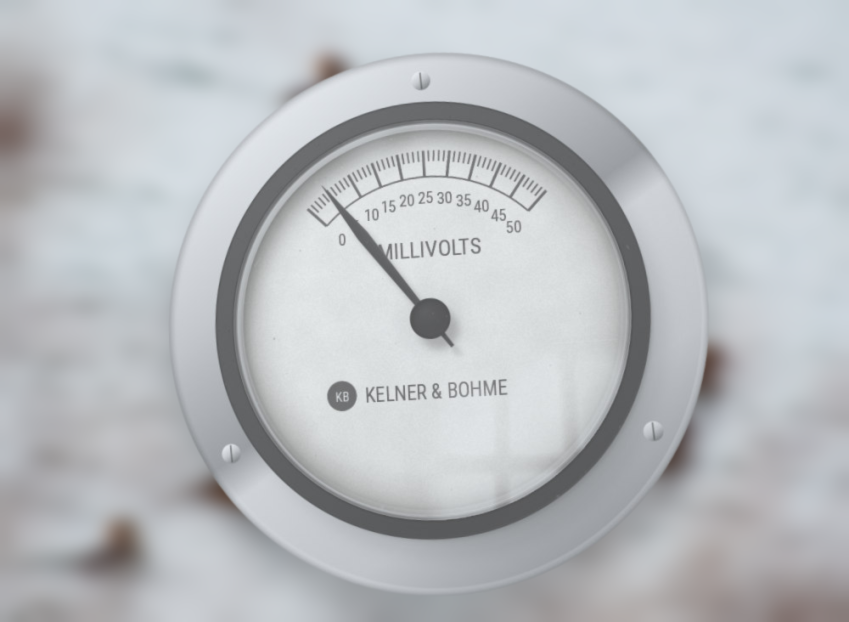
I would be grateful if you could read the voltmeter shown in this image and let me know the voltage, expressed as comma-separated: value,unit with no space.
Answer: 5,mV
